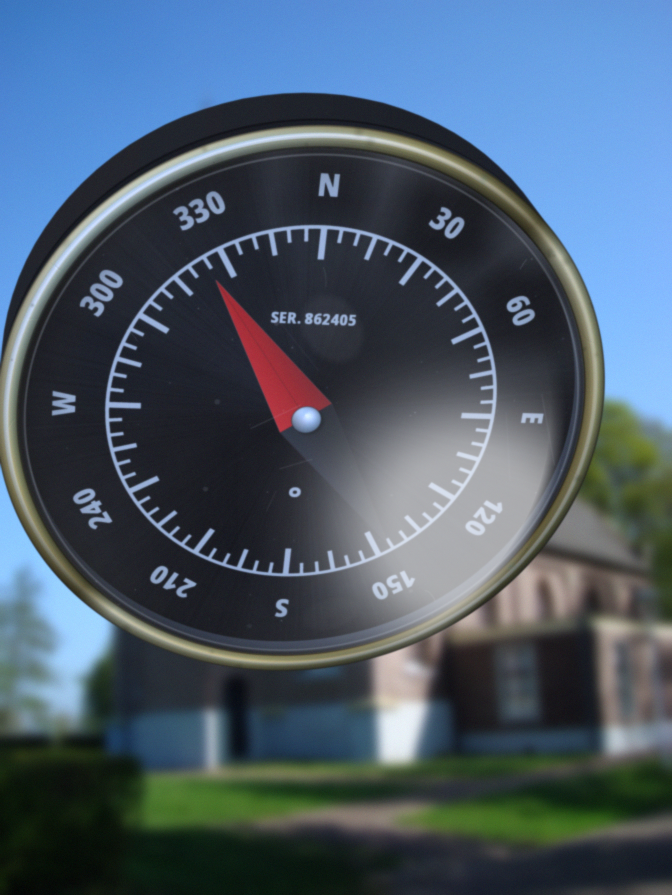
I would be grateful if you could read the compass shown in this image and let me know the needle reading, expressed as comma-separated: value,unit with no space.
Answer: 325,°
